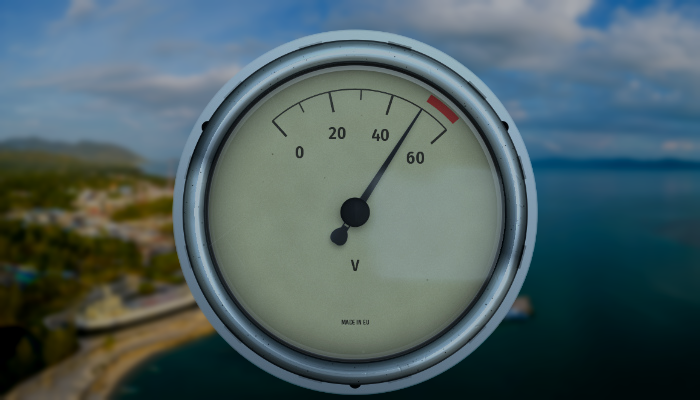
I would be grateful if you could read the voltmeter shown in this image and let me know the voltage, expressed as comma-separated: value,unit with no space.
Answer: 50,V
